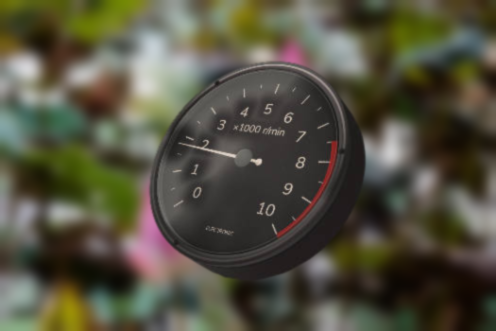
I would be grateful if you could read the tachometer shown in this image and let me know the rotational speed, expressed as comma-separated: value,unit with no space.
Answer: 1750,rpm
